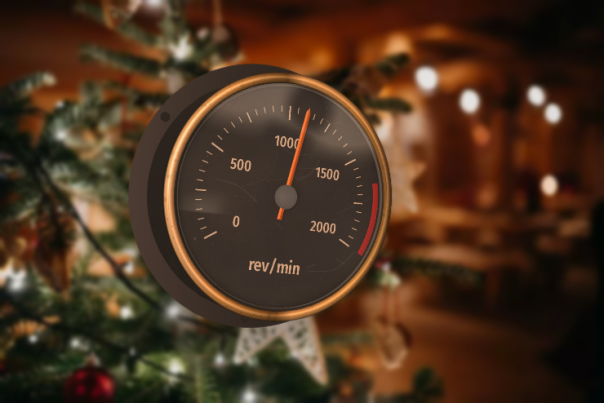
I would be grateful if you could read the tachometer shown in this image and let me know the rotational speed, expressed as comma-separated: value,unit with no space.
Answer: 1100,rpm
